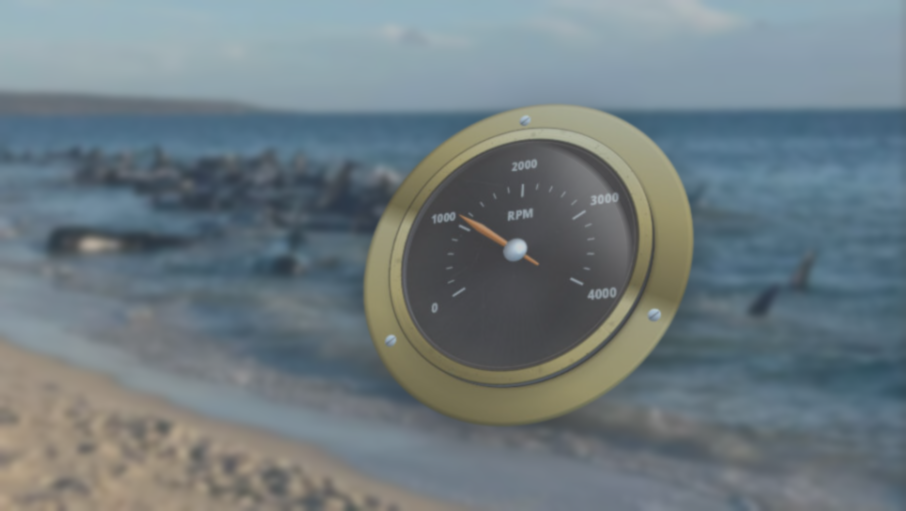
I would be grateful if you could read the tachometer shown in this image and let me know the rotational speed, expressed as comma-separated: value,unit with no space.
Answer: 1100,rpm
